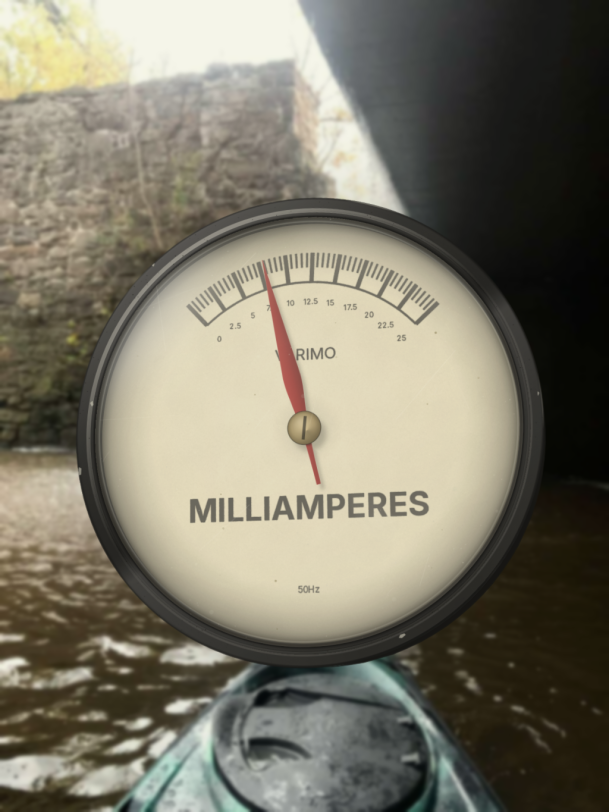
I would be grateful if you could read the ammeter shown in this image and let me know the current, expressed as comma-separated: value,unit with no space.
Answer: 8,mA
